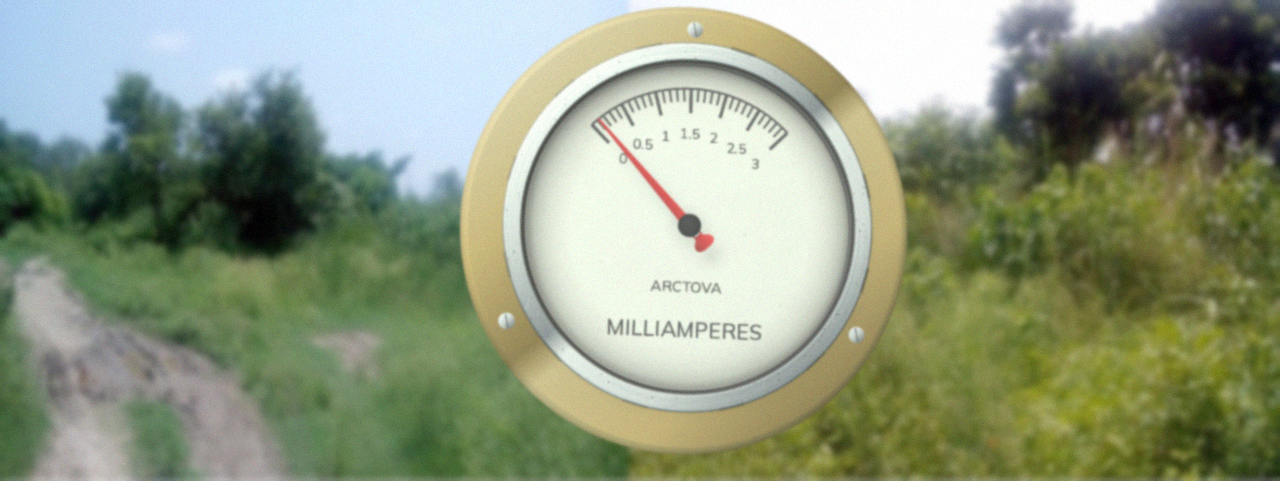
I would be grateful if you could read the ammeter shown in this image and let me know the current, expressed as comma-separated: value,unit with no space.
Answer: 0.1,mA
